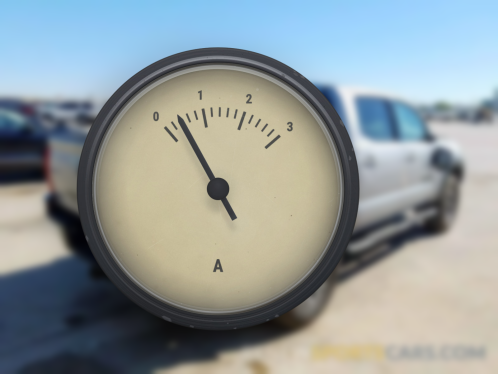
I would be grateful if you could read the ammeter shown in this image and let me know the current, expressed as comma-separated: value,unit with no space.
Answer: 0.4,A
